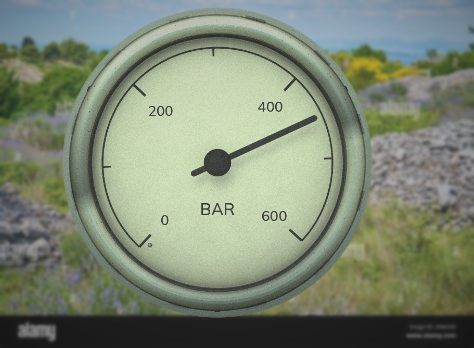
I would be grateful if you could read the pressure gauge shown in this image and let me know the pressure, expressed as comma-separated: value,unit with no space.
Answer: 450,bar
